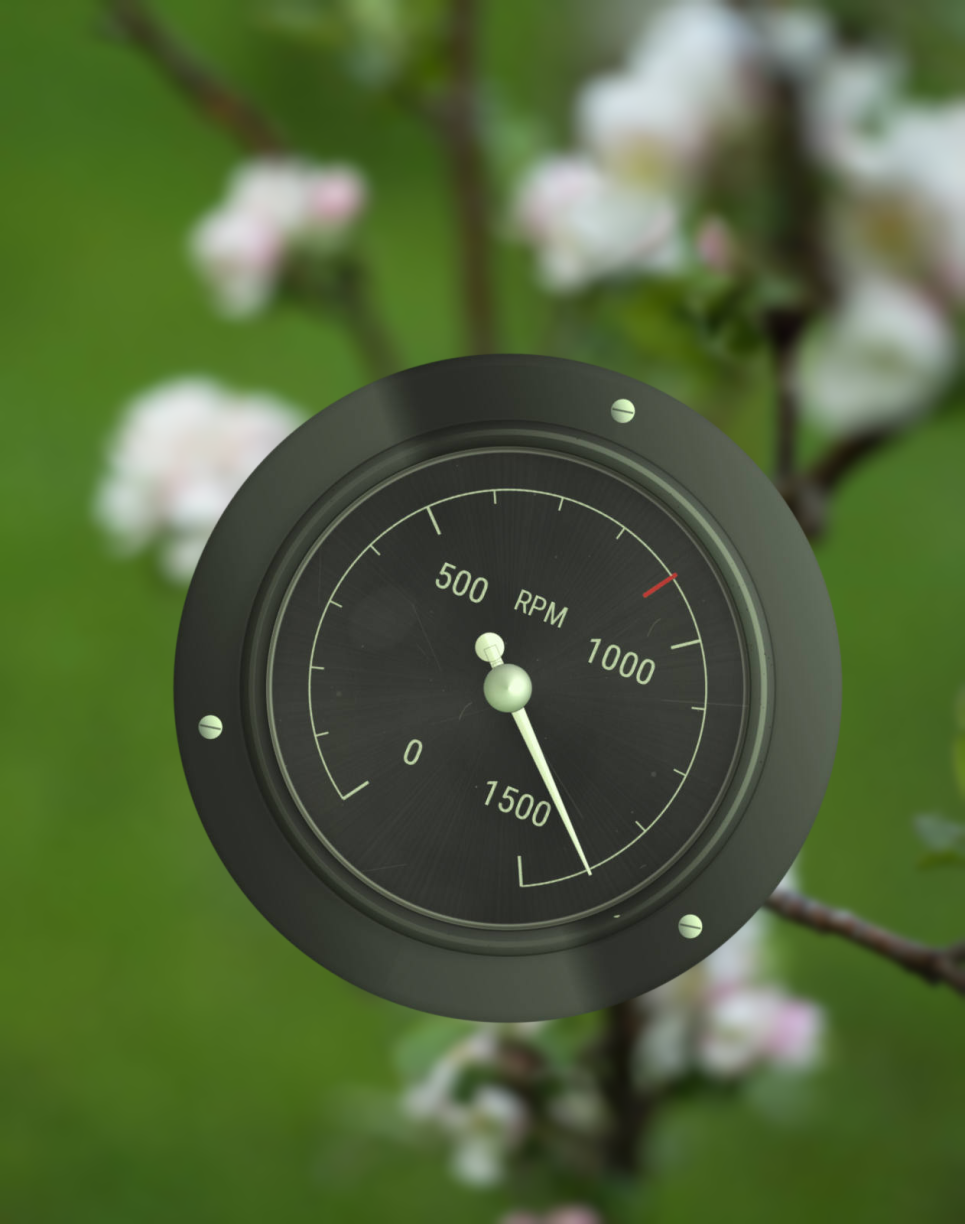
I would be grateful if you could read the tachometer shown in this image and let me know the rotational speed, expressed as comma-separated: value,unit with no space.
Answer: 1400,rpm
